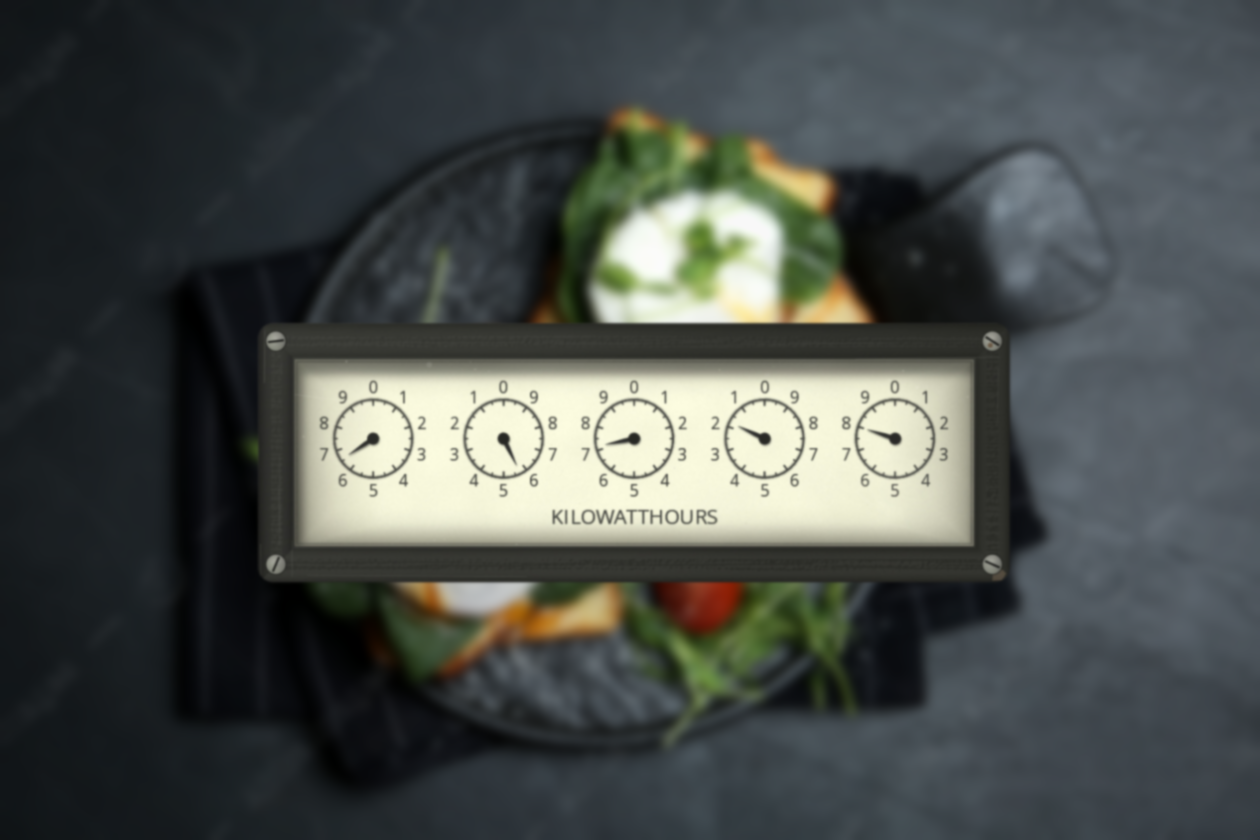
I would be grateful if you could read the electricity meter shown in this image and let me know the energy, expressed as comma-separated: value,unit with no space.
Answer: 65718,kWh
